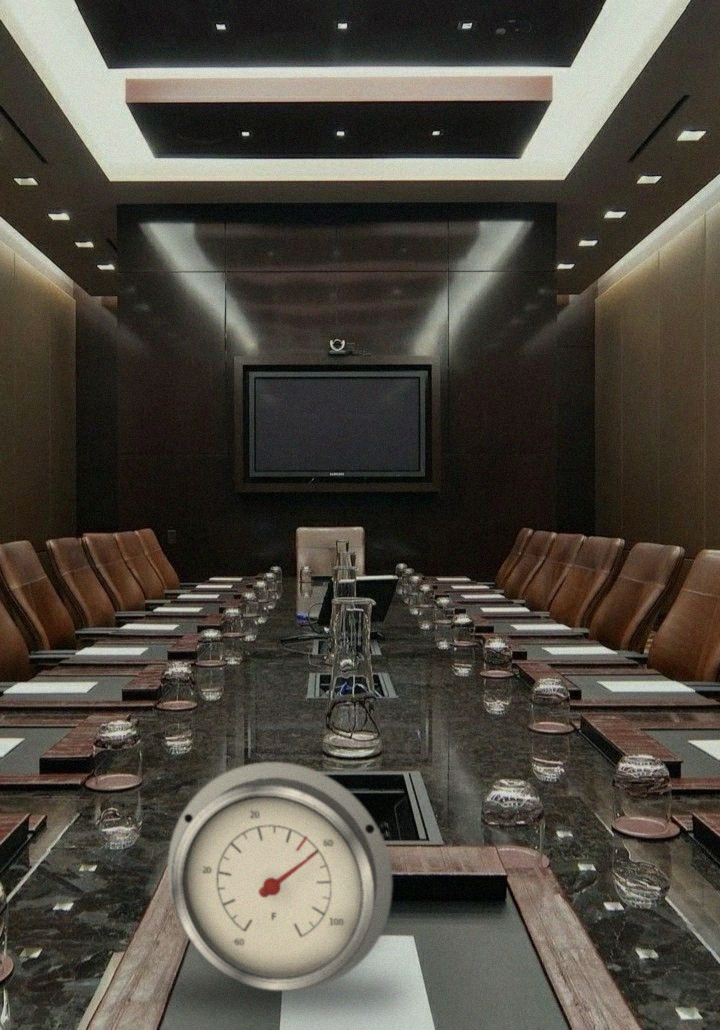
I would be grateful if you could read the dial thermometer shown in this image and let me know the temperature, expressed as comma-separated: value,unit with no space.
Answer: 60,°F
